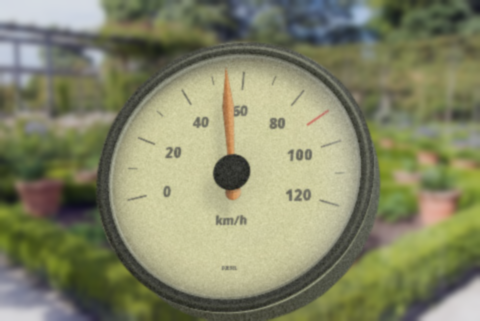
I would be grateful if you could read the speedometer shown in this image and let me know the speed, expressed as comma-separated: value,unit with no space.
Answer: 55,km/h
